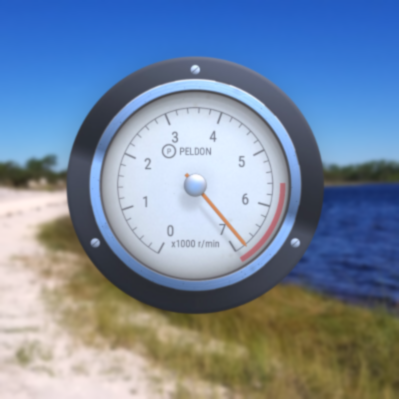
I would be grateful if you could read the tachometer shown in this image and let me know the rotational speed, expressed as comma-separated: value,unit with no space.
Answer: 6800,rpm
